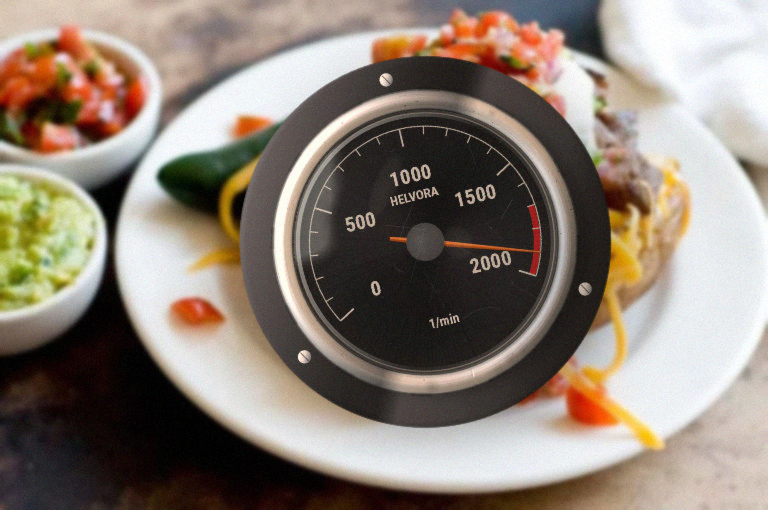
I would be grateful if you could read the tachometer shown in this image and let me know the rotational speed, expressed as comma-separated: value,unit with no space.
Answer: 1900,rpm
